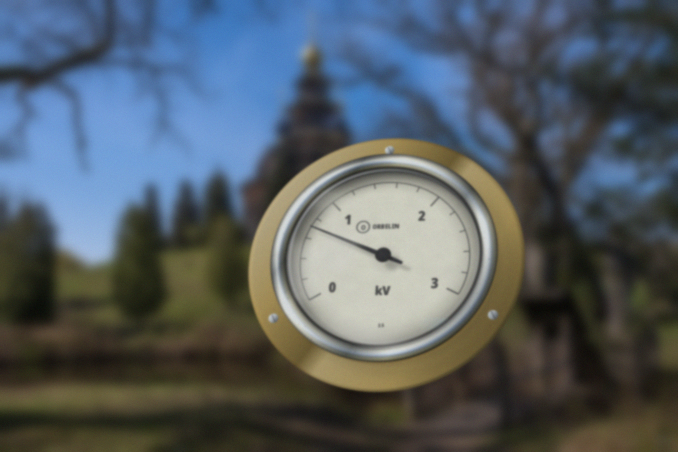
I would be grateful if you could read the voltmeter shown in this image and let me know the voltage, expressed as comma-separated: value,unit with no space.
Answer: 0.7,kV
